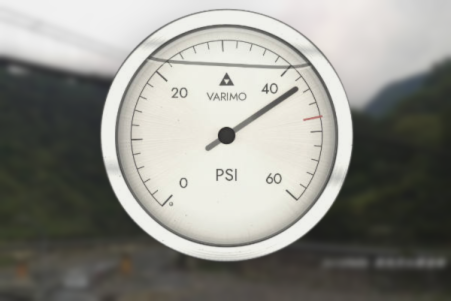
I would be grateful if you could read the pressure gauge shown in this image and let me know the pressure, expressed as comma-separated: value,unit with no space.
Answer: 43,psi
